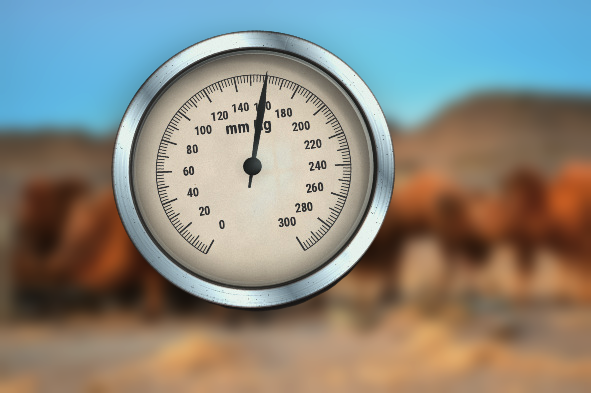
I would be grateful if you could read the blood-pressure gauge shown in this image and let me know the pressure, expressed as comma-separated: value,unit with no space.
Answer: 160,mmHg
